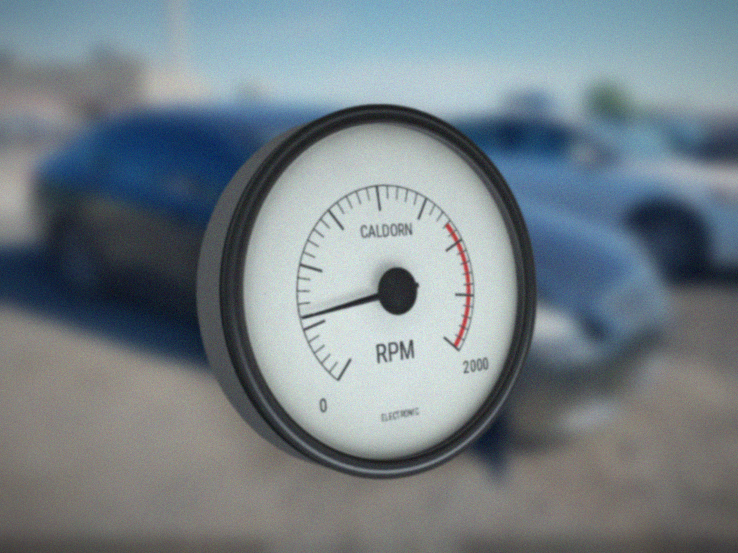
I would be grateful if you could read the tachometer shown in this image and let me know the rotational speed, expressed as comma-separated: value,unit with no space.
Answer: 300,rpm
